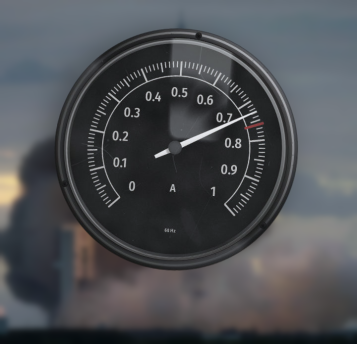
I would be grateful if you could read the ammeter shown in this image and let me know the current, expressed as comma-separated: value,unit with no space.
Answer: 0.73,A
